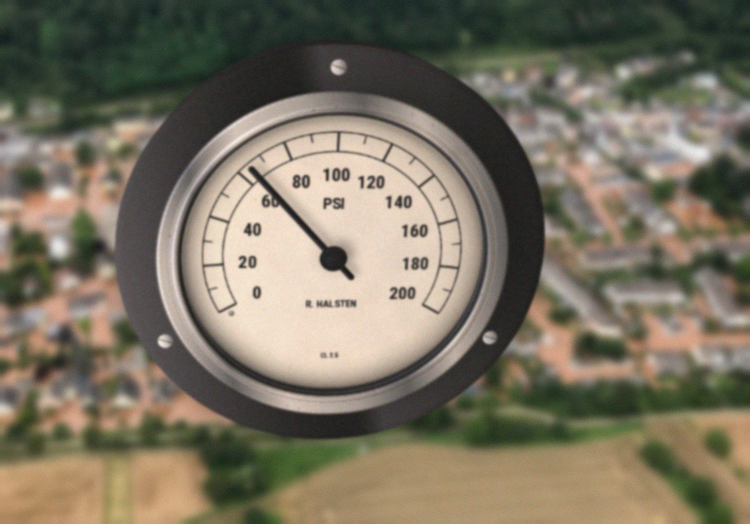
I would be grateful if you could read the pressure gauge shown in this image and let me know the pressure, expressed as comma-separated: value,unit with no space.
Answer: 65,psi
